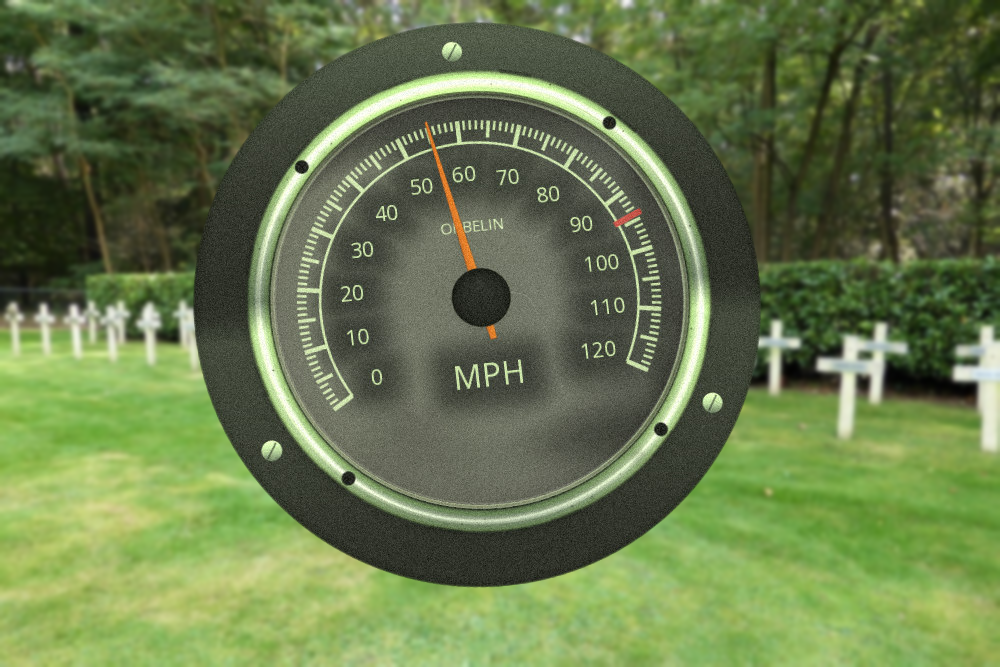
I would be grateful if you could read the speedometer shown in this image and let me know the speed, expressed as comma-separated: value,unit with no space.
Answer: 55,mph
